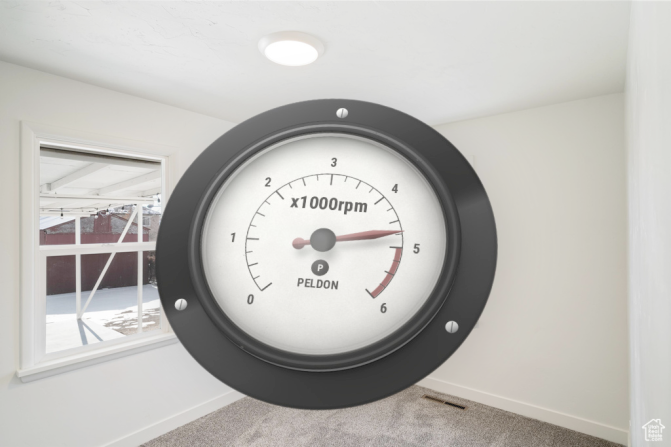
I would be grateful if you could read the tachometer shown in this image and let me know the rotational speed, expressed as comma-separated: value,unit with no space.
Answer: 4750,rpm
